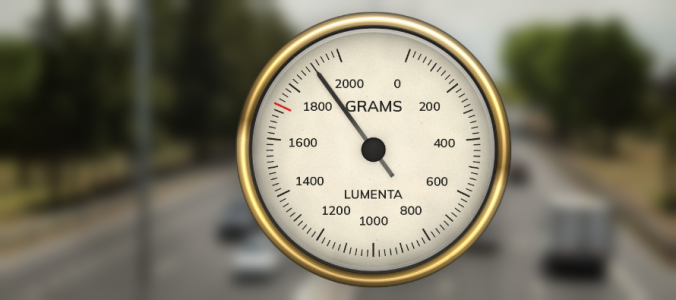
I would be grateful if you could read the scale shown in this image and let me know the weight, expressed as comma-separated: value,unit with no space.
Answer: 1900,g
